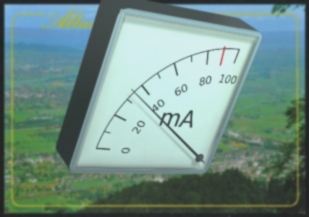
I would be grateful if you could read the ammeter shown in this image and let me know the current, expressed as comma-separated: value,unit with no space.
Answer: 35,mA
